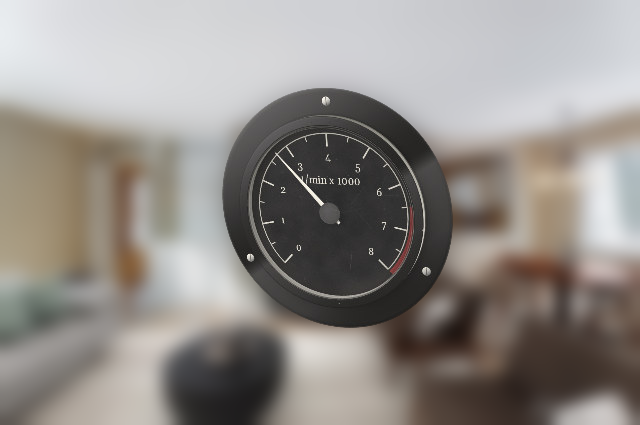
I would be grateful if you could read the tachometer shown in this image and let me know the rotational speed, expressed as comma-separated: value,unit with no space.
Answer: 2750,rpm
